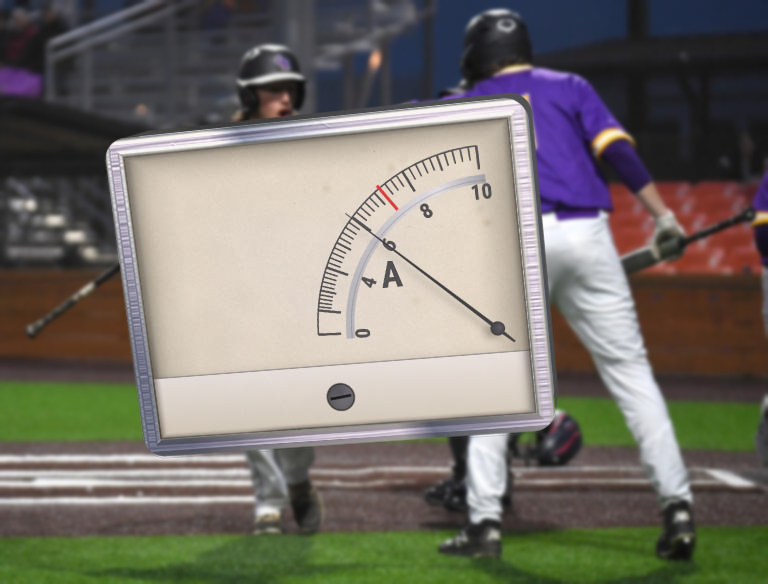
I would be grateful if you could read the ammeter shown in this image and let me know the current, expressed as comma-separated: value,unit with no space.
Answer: 6,A
